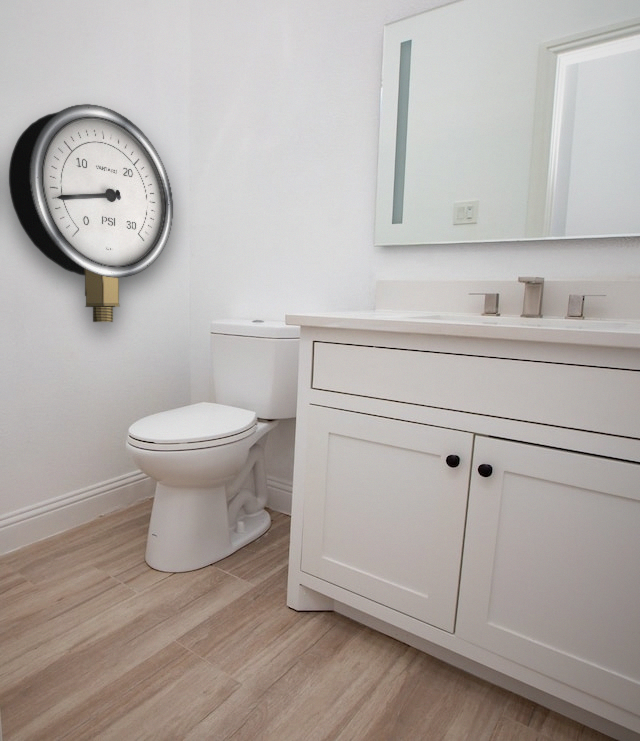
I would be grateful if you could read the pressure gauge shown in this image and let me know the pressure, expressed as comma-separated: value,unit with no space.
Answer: 4,psi
